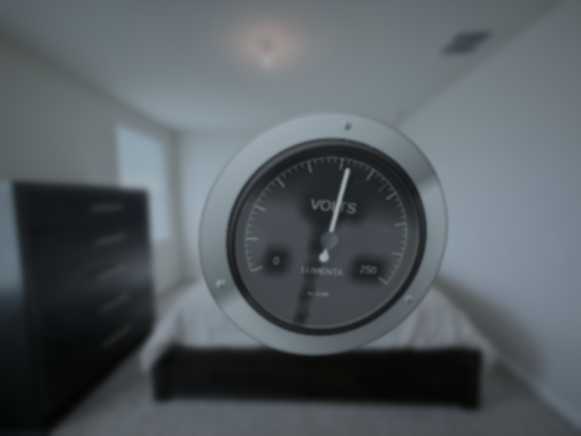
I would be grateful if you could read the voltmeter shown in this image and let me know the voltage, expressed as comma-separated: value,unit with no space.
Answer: 130,V
